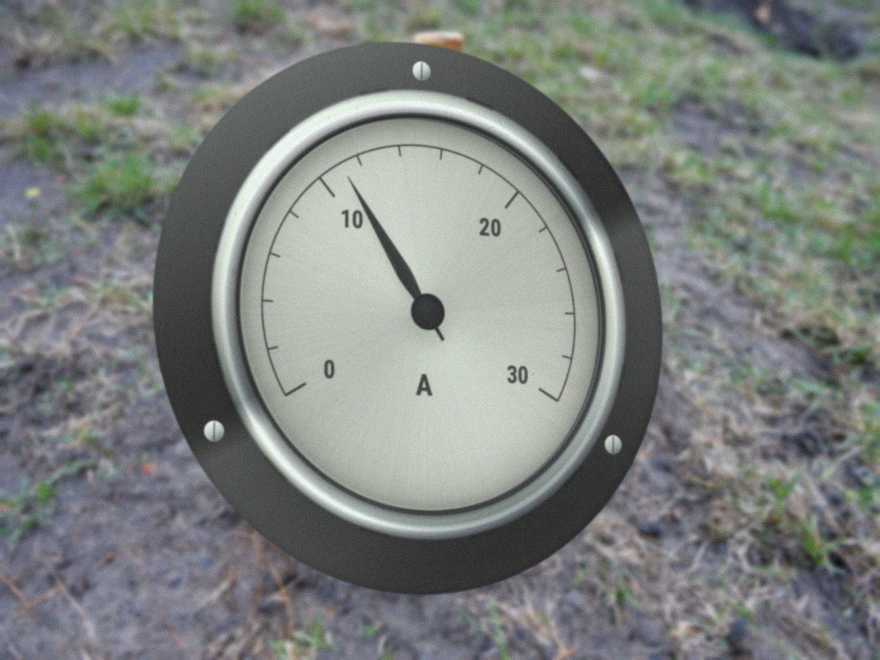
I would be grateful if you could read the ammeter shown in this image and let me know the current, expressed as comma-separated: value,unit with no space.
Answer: 11,A
